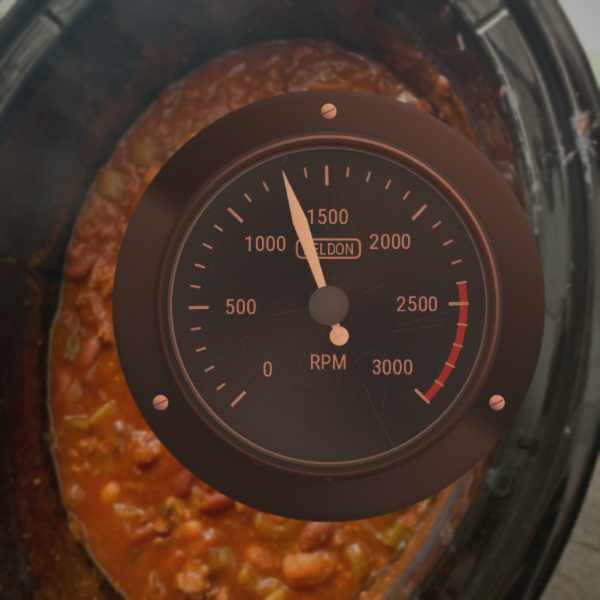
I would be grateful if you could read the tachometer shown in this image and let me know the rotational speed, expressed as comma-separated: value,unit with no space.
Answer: 1300,rpm
